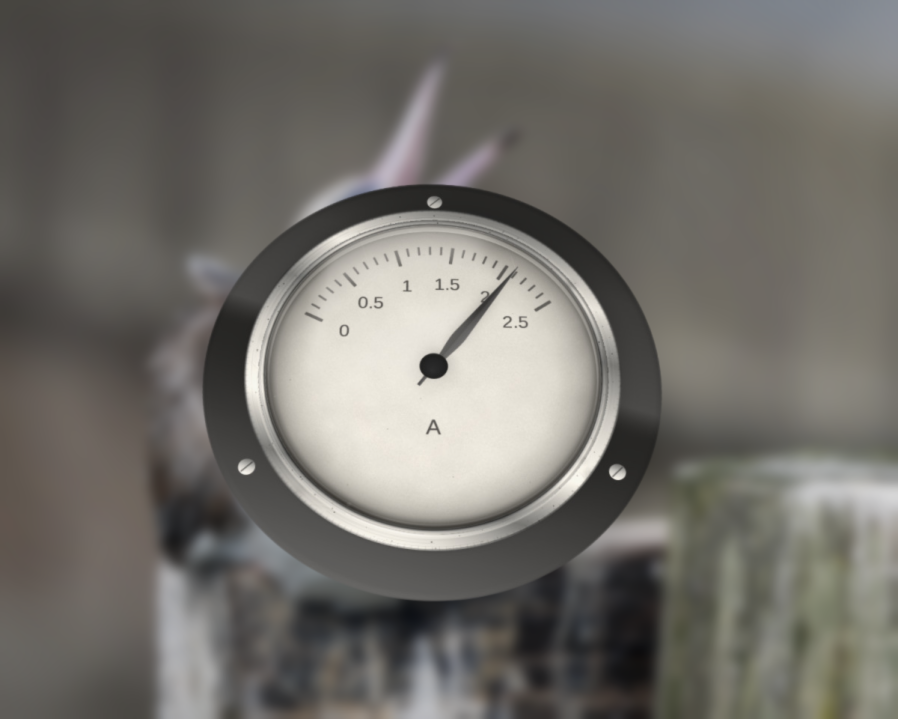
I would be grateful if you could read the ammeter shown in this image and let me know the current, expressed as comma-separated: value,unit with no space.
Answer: 2.1,A
